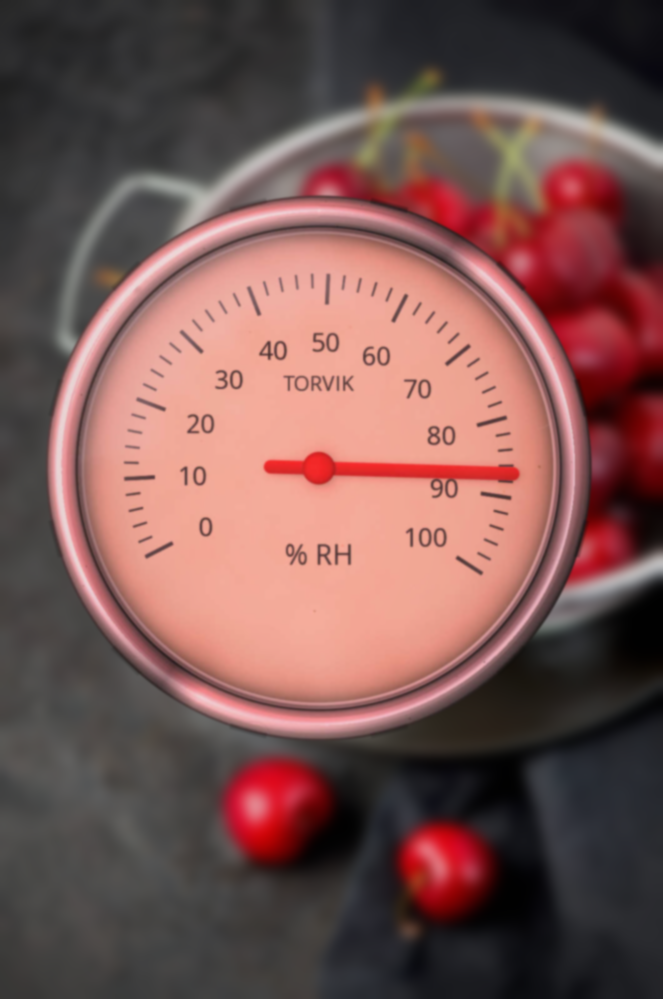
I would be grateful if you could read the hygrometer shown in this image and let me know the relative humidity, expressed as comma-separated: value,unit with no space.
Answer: 87,%
